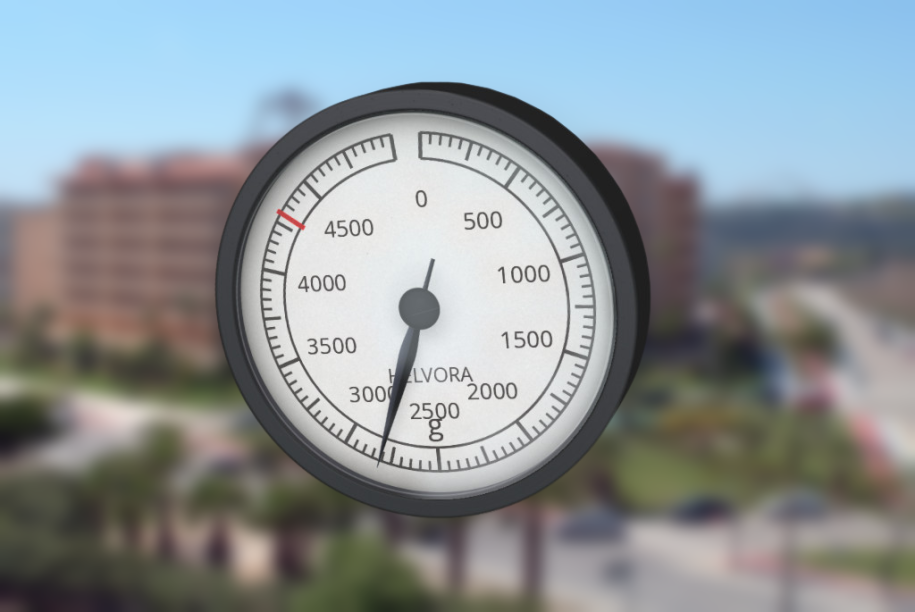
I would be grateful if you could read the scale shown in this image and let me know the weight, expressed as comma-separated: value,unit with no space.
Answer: 2800,g
